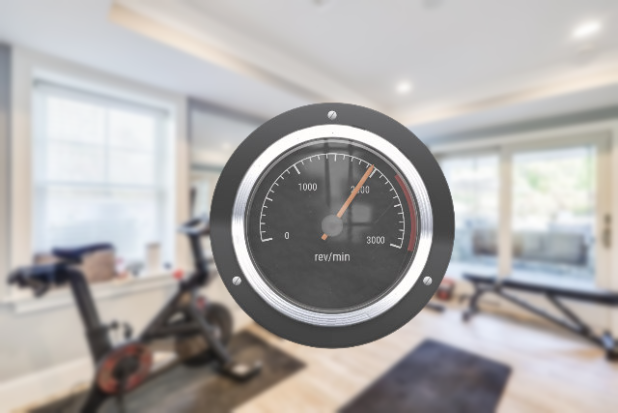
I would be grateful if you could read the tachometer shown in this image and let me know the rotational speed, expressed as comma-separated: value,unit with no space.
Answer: 1950,rpm
